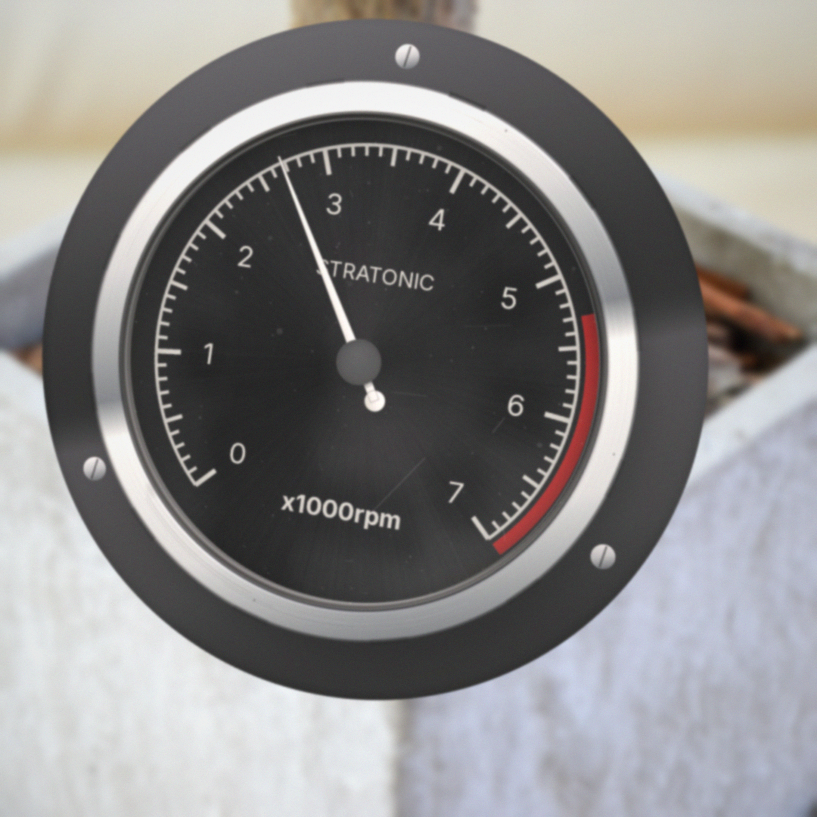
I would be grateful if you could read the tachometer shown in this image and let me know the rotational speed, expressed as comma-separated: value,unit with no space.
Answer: 2700,rpm
